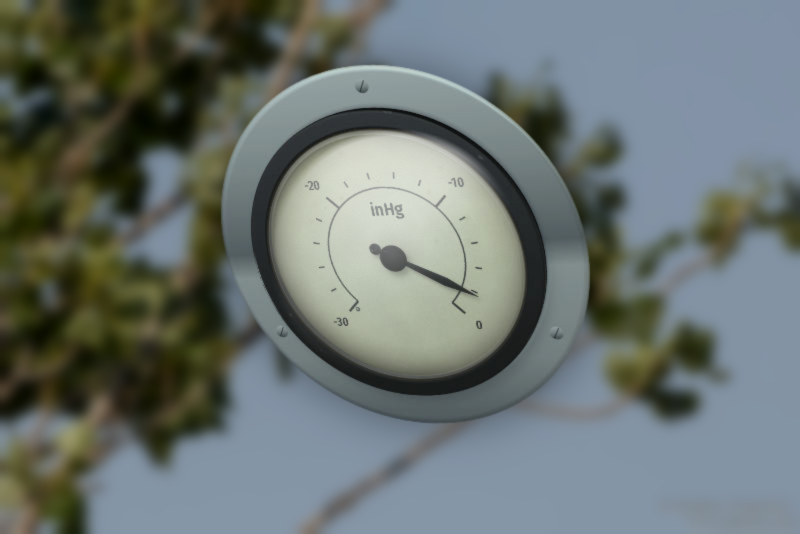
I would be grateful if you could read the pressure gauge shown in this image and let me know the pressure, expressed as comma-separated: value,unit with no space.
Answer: -2,inHg
